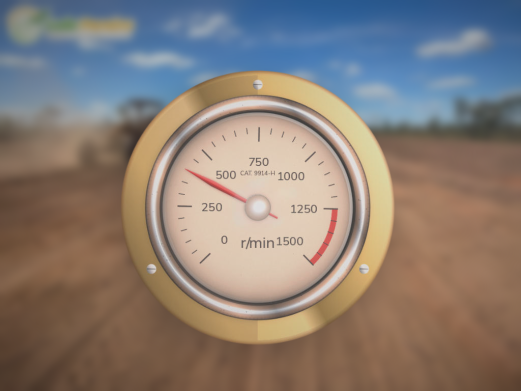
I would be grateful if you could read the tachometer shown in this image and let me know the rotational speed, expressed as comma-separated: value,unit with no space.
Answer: 400,rpm
